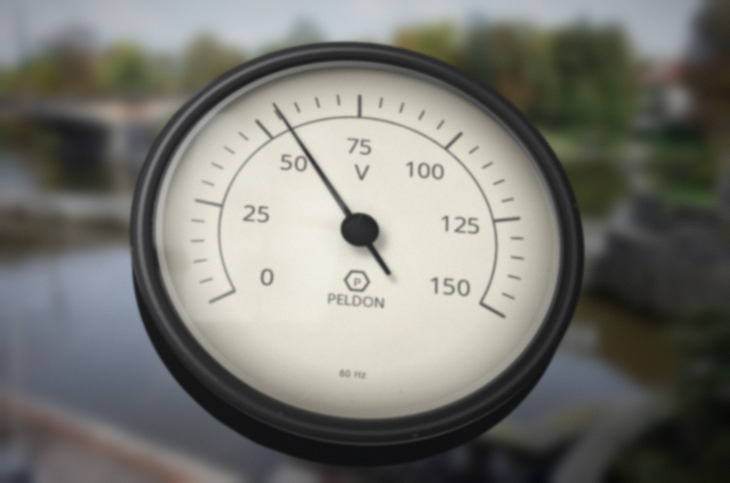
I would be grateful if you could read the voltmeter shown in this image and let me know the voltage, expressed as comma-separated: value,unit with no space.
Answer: 55,V
